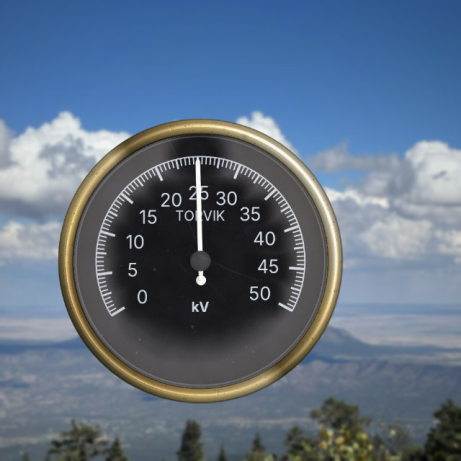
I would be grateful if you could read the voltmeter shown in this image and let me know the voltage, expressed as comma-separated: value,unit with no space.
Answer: 25,kV
